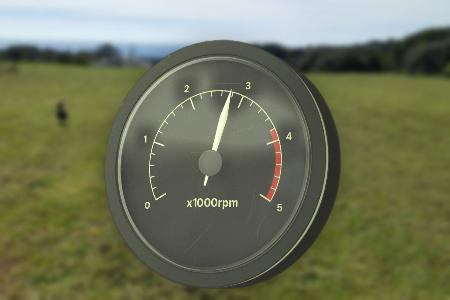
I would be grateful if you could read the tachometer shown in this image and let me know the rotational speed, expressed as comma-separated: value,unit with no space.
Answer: 2800,rpm
